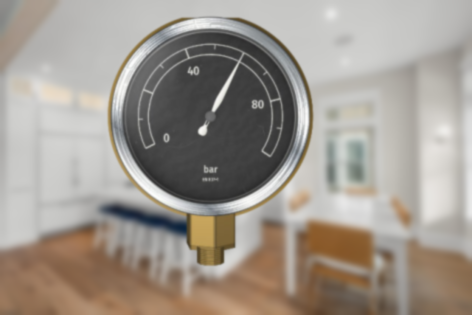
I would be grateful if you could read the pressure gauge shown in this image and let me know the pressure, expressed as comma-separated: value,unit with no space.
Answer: 60,bar
